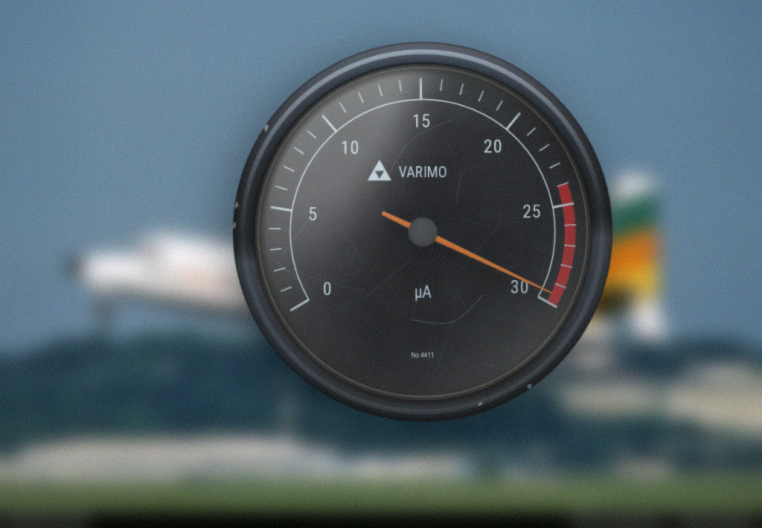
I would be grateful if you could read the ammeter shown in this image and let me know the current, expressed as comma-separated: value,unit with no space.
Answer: 29.5,µA
